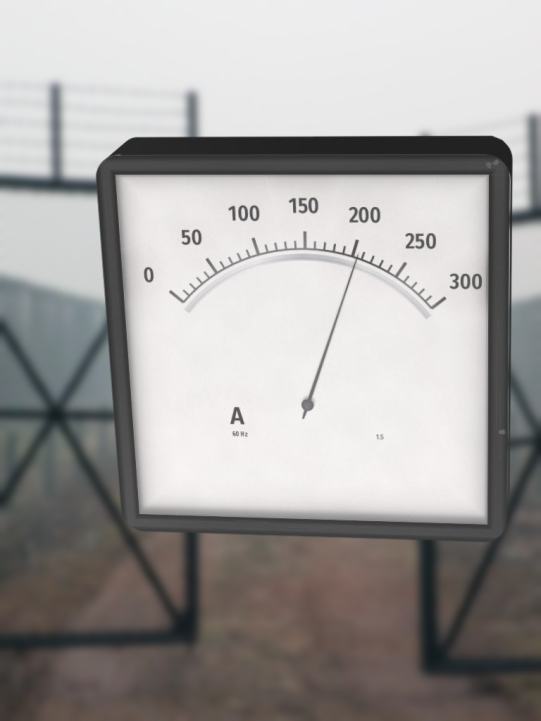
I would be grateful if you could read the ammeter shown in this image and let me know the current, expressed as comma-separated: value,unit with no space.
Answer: 205,A
